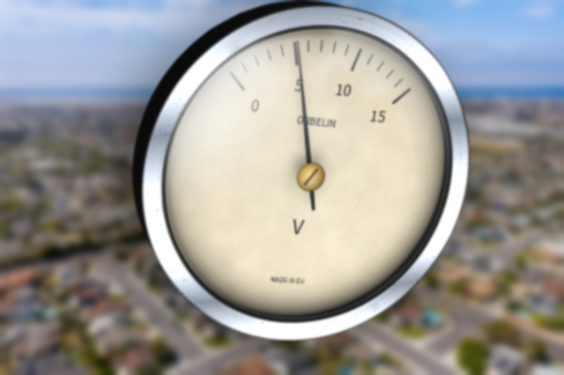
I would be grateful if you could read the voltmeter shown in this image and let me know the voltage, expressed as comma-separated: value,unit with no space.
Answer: 5,V
